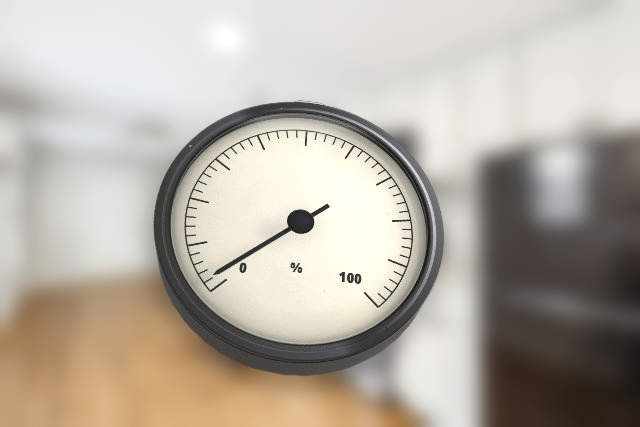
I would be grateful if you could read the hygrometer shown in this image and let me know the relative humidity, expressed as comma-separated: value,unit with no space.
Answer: 2,%
